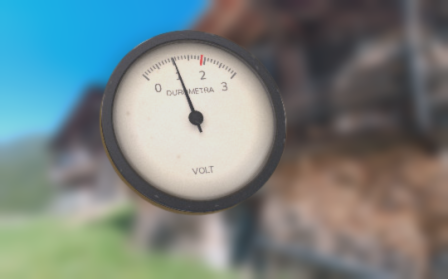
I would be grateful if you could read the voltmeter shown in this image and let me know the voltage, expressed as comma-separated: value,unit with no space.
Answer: 1,V
